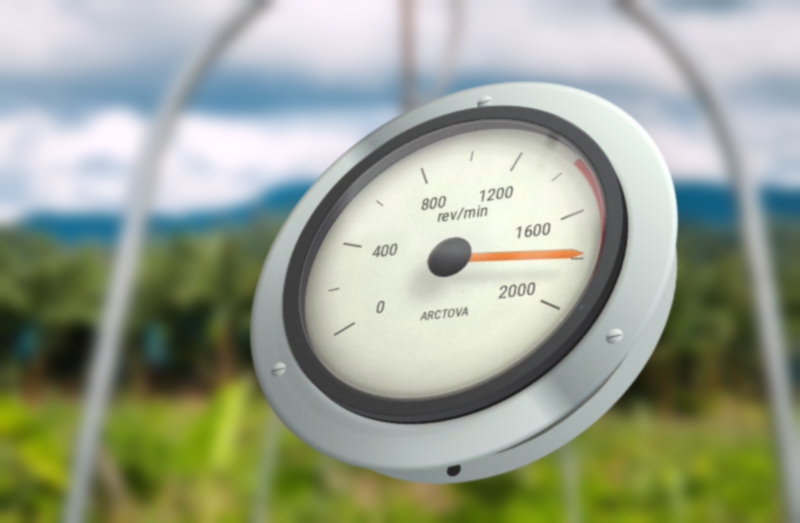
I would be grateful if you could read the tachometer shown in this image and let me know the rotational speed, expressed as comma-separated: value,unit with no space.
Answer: 1800,rpm
